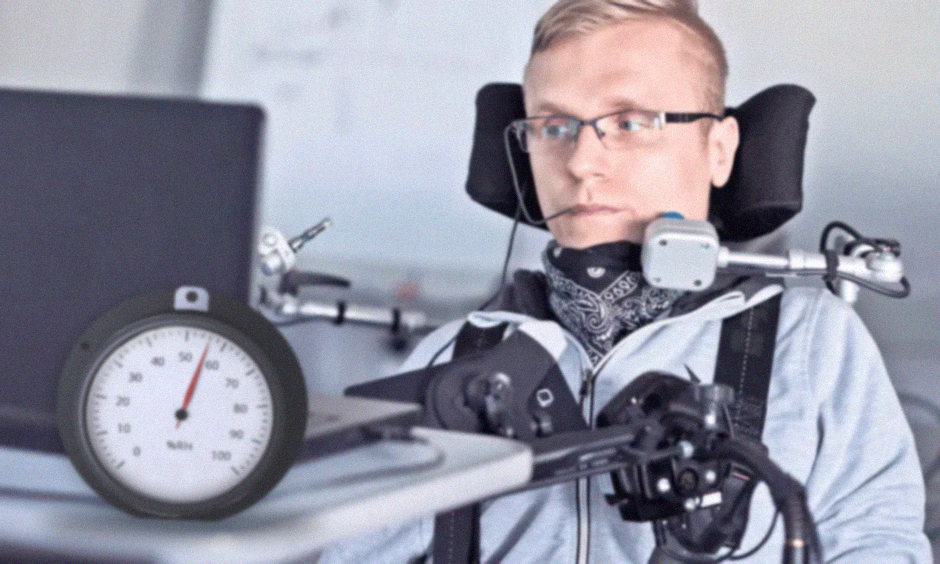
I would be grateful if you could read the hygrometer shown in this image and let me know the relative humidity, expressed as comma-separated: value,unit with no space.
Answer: 56,%
